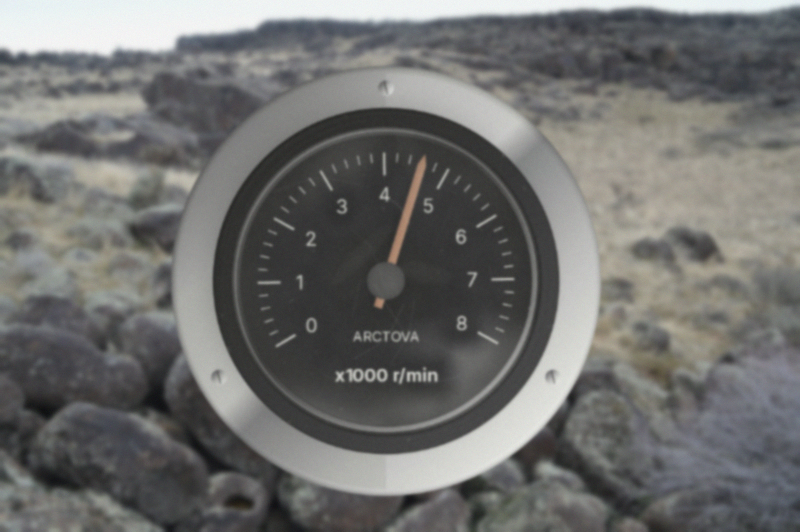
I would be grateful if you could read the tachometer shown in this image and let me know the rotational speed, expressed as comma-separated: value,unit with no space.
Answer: 4600,rpm
